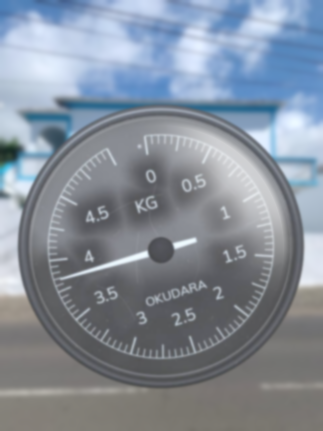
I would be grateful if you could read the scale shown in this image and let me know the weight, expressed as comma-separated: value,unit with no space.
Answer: 3.85,kg
